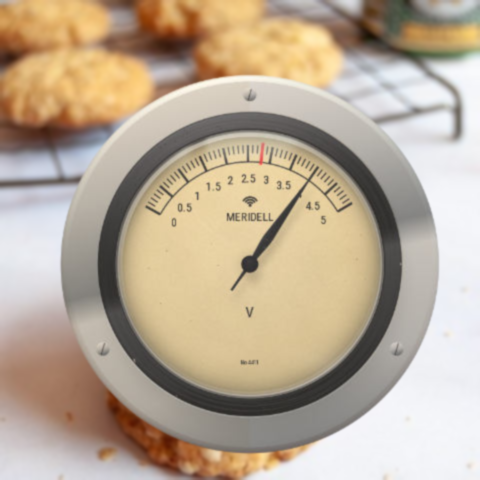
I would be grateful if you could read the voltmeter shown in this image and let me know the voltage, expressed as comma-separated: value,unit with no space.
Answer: 4,V
